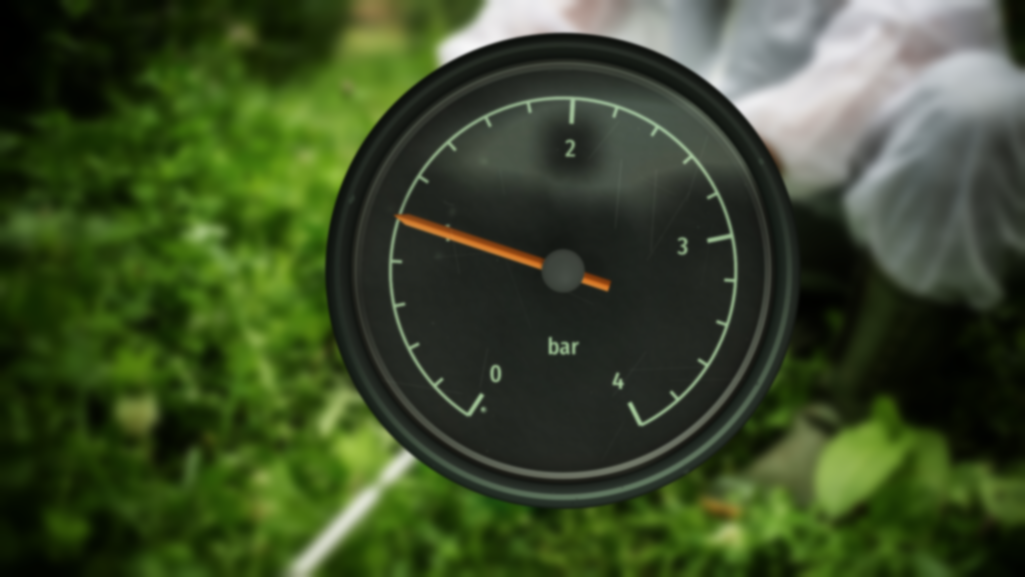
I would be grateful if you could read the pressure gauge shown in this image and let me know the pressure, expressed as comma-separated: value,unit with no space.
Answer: 1,bar
